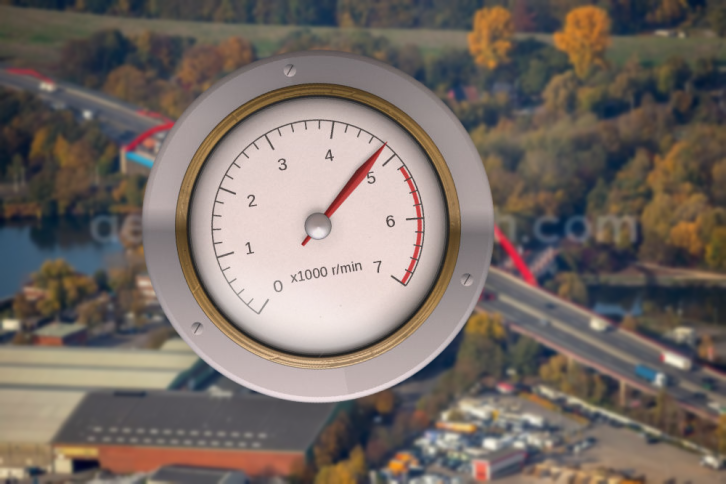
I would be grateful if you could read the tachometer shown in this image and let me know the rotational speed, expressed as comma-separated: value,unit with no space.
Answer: 4800,rpm
